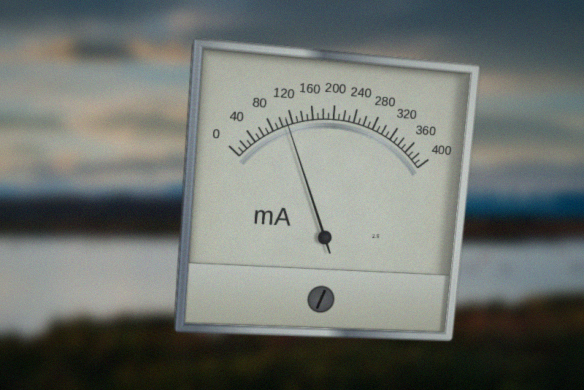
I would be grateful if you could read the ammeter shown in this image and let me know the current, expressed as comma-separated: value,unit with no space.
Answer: 110,mA
